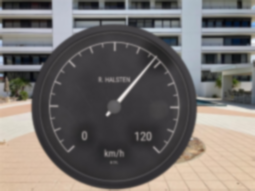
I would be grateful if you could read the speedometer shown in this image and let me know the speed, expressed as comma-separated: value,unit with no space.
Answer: 77.5,km/h
